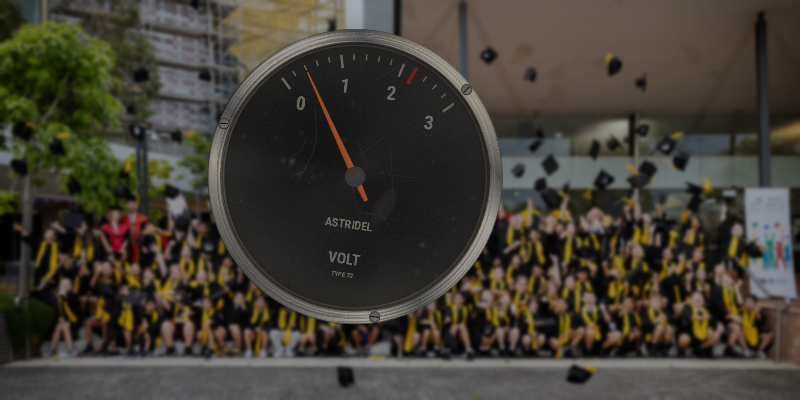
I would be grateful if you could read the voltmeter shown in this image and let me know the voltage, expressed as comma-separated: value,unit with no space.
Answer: 0.4,V
